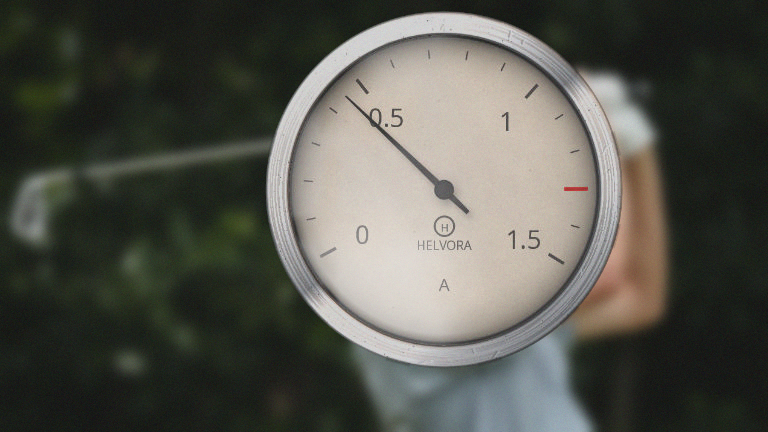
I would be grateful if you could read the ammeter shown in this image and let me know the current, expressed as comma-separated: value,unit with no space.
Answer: 0.45,A
